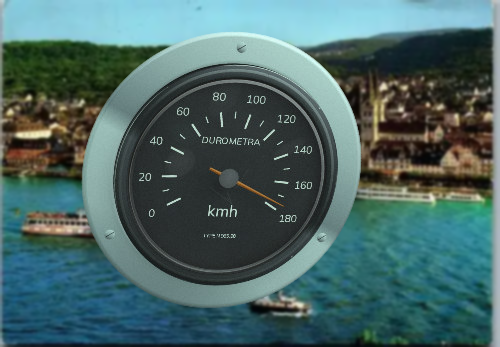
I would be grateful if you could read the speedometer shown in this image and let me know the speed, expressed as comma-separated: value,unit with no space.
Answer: 175,km/h
